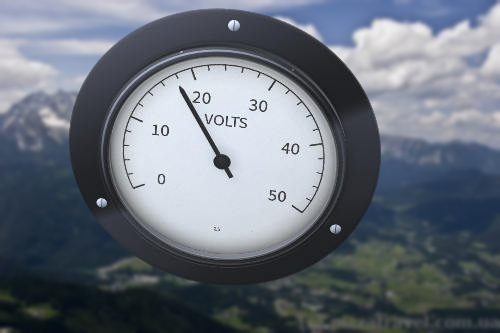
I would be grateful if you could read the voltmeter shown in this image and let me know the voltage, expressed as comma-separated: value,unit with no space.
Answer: 18,V
